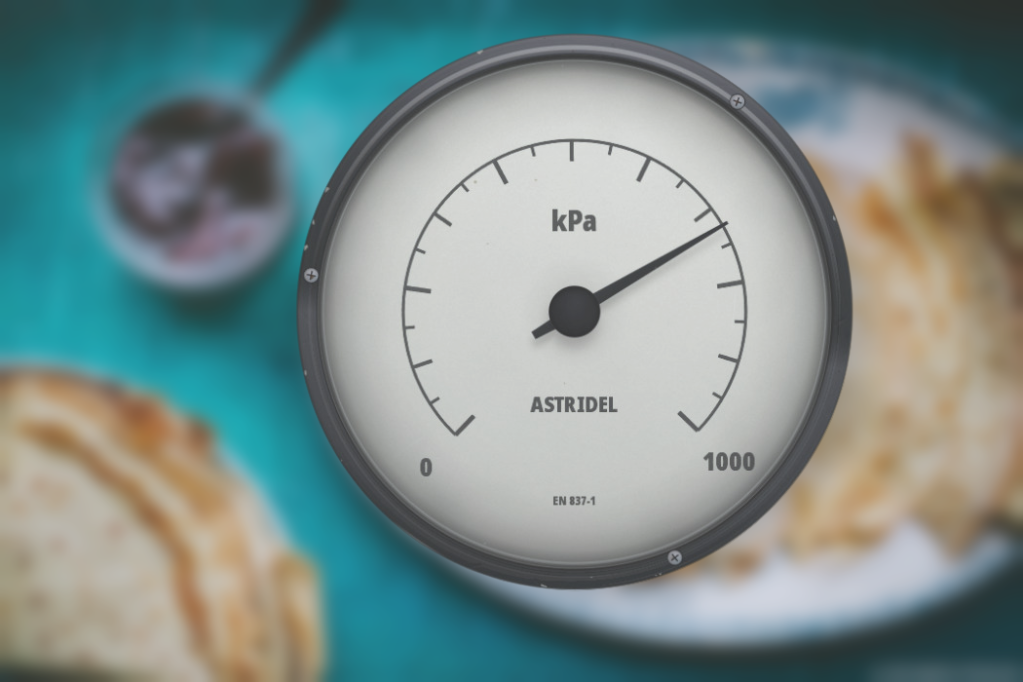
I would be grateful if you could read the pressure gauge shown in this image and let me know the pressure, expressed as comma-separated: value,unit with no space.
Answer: 725,kPa
